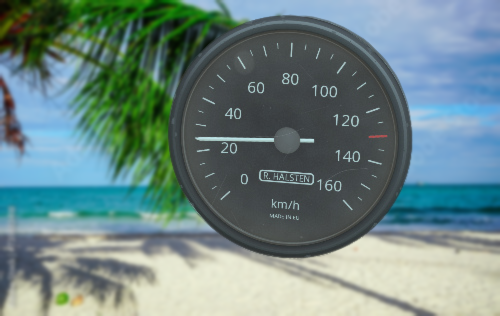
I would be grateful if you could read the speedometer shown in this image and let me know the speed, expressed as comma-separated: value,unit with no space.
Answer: 25,km/h
